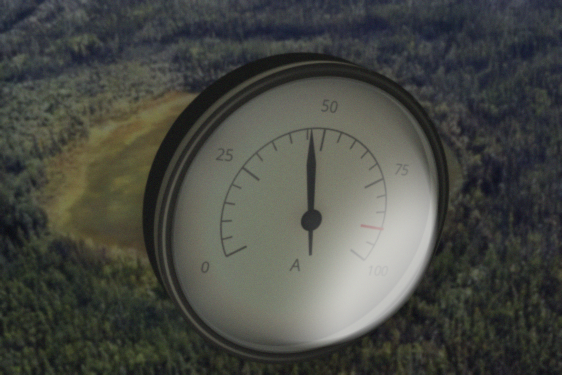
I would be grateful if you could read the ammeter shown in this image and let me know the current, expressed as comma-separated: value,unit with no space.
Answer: 45,A
